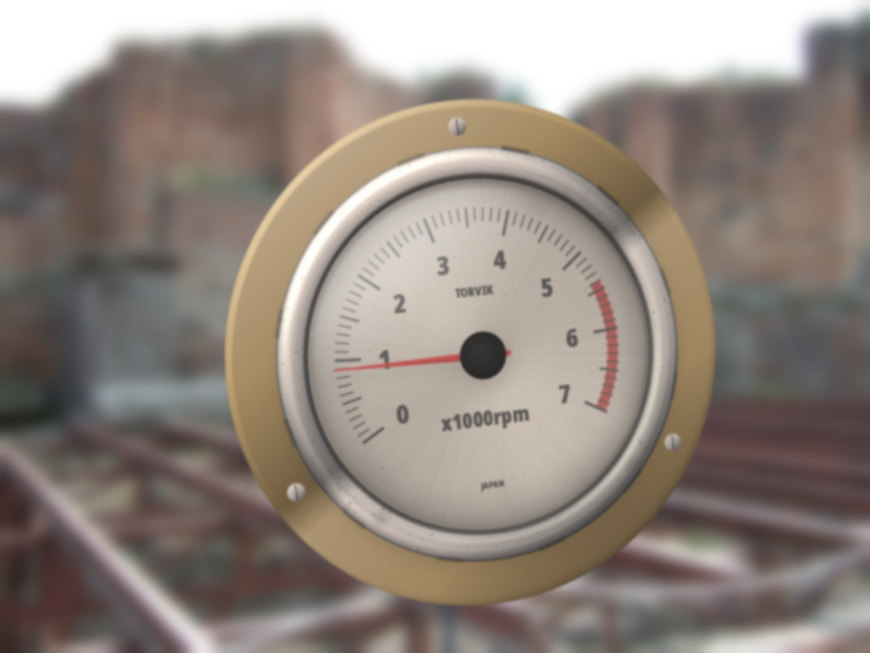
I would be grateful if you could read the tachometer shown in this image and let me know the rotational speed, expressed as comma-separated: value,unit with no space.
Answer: 900,rpm
